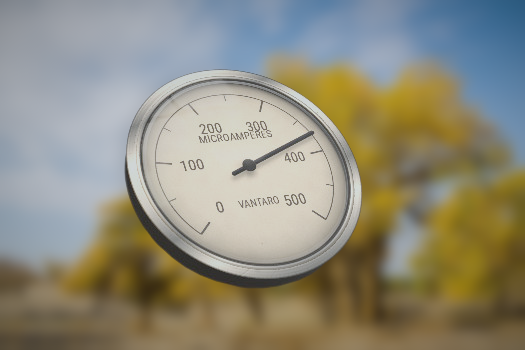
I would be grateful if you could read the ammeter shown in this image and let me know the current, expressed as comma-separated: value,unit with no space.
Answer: 375,µA
